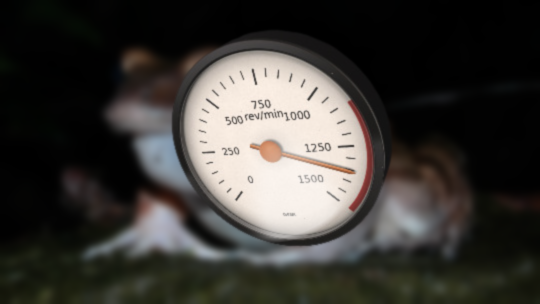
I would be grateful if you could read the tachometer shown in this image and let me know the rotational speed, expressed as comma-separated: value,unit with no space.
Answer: 1350,rpm
